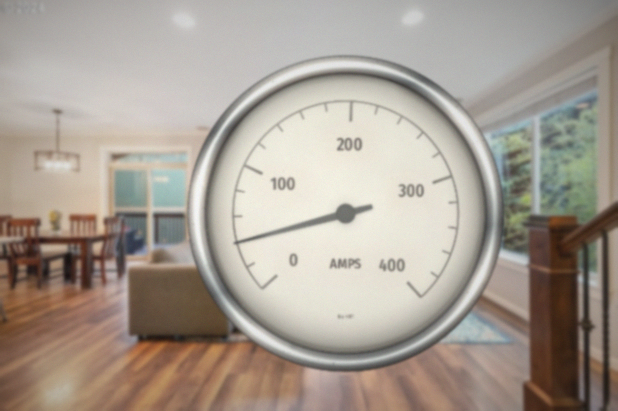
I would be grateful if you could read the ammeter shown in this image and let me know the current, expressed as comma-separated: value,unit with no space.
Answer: 40,A
